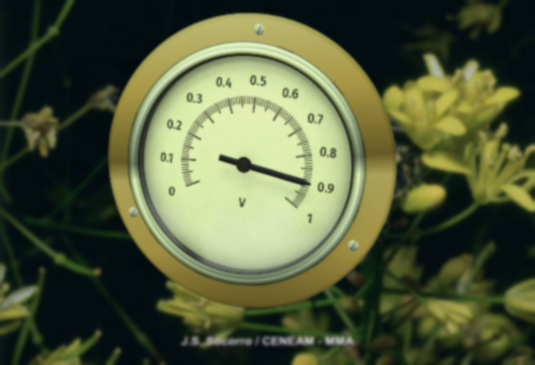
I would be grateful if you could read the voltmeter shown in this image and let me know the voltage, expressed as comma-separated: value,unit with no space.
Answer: 0.9,V
